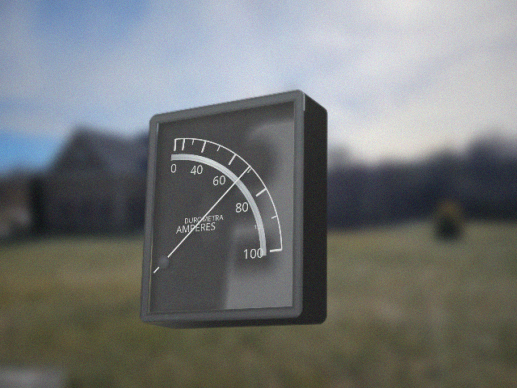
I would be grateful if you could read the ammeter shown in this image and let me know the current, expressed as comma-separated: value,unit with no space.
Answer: 70,A
